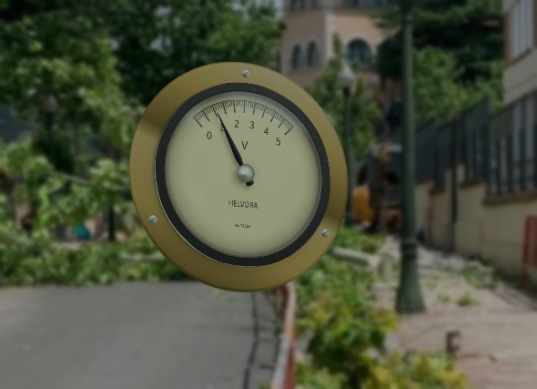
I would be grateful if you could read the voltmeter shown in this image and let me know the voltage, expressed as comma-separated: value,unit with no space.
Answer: 1,V
